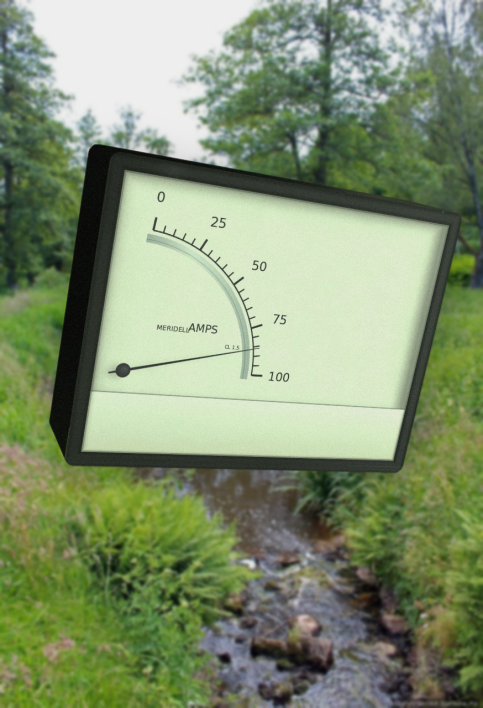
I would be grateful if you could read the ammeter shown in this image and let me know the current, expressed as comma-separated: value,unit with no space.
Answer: 85,A
